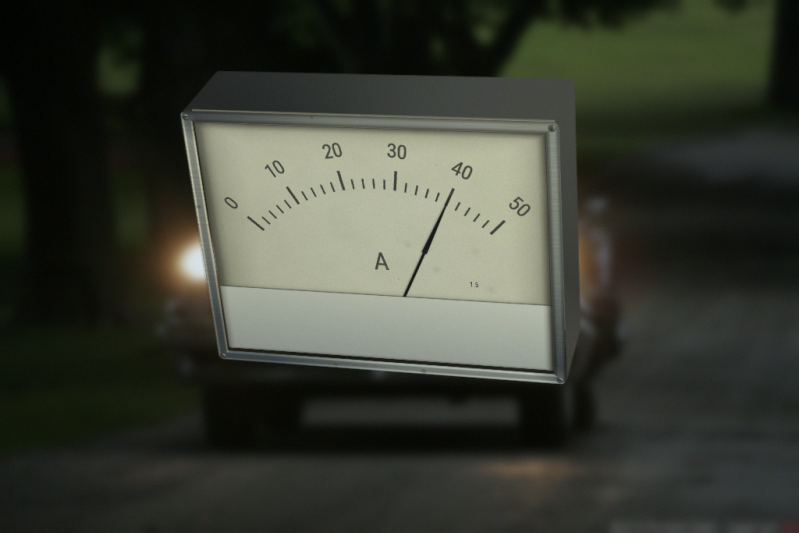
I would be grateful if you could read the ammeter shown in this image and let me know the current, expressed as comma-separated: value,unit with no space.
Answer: 40,A
